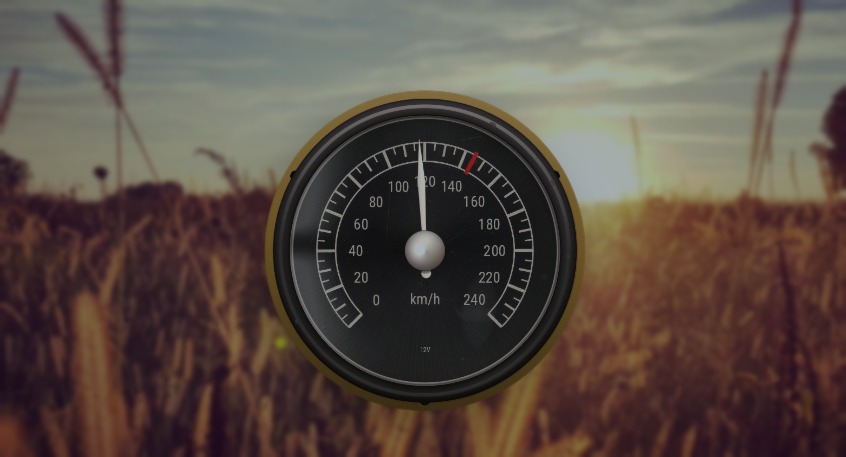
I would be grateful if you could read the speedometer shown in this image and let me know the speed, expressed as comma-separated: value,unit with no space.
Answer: 117.5,km/h
